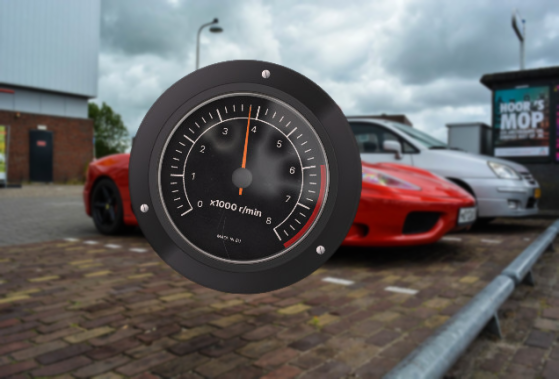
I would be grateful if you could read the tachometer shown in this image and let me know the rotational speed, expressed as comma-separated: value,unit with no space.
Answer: 3800,rpm
